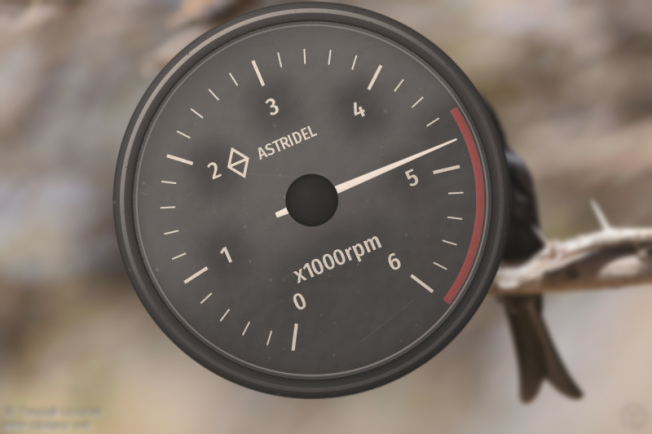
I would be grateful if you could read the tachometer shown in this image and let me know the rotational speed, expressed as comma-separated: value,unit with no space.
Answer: 4800,rpm
